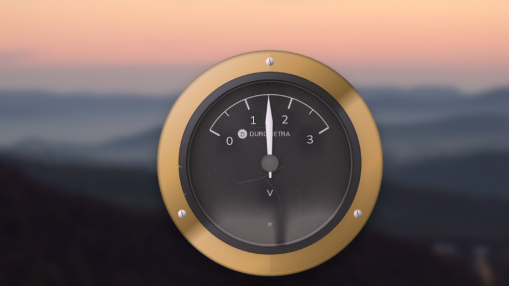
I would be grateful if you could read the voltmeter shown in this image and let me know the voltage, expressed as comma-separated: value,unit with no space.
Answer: 1.5,V
